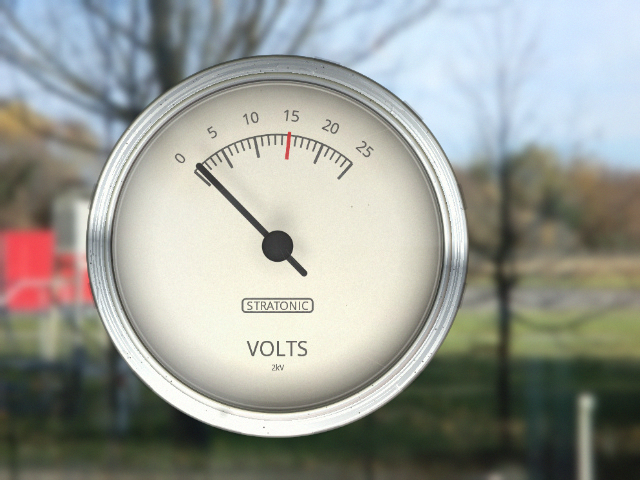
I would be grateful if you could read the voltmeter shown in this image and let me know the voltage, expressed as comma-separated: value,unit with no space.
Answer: 1,V
